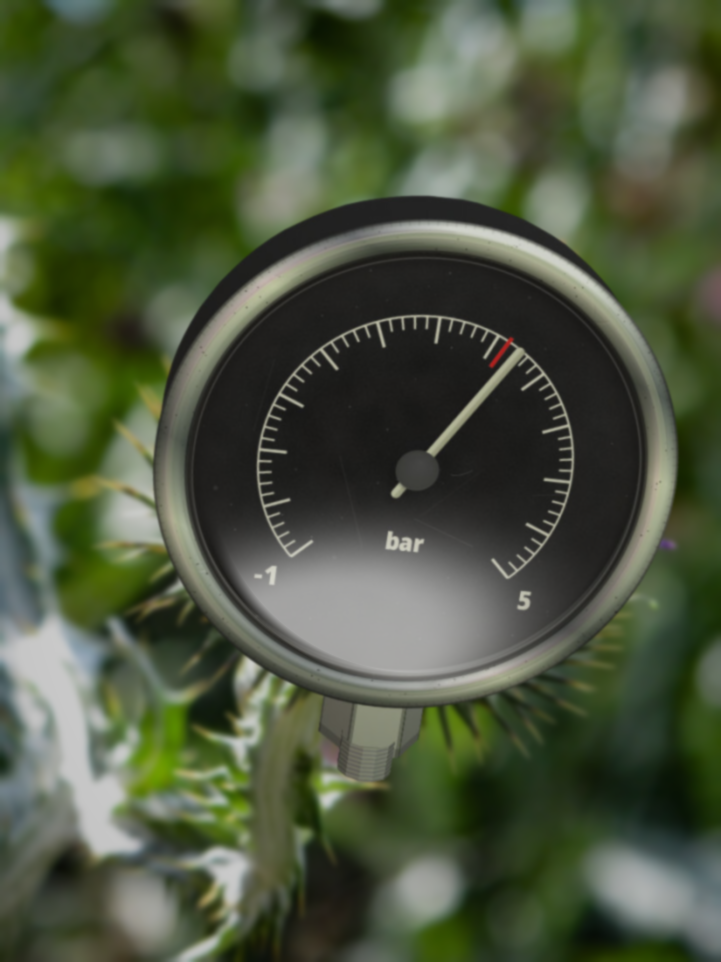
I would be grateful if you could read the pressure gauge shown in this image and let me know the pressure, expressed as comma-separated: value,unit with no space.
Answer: 2.7,bar
